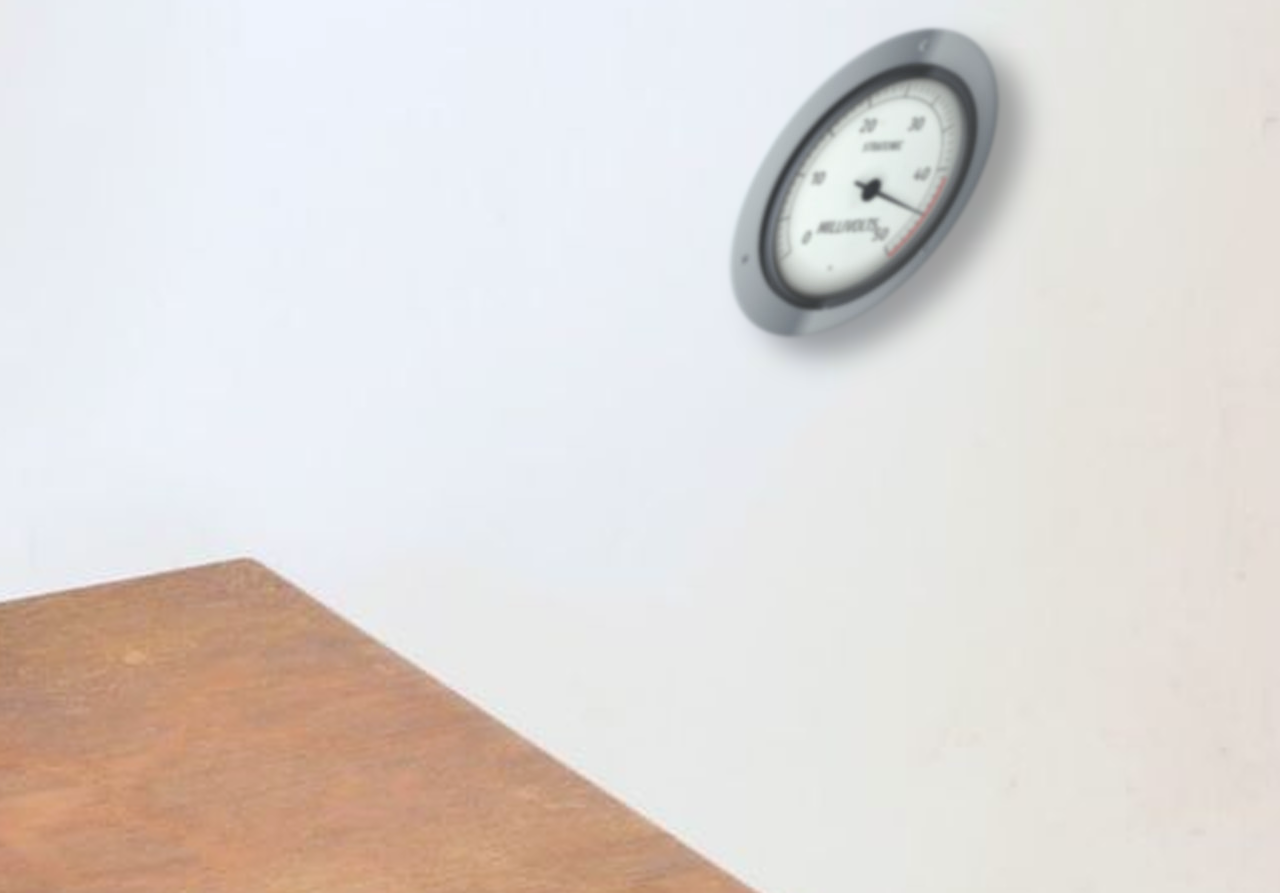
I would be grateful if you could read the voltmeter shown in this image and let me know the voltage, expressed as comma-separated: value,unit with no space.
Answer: 45,mV
